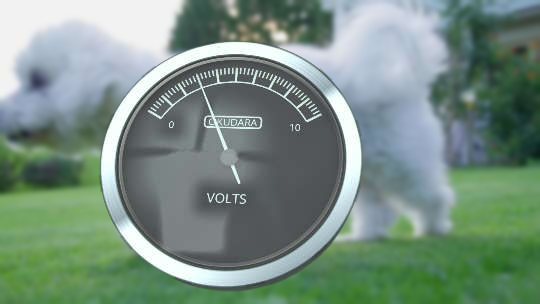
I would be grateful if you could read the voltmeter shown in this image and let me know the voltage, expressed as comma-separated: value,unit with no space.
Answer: 3,V
